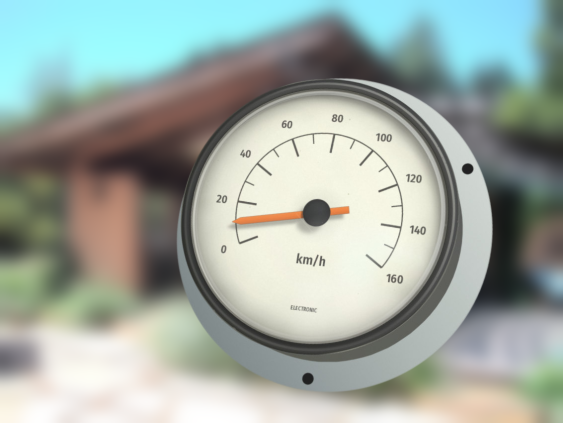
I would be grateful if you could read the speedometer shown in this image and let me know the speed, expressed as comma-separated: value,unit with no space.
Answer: 10,km/h
